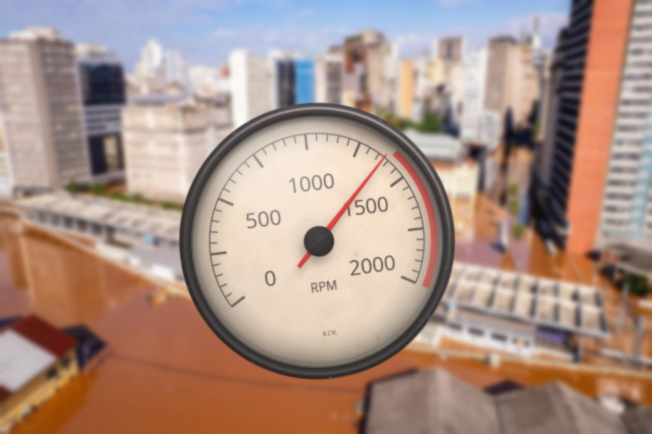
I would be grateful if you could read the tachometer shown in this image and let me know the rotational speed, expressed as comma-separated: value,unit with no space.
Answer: 1375,rpm
